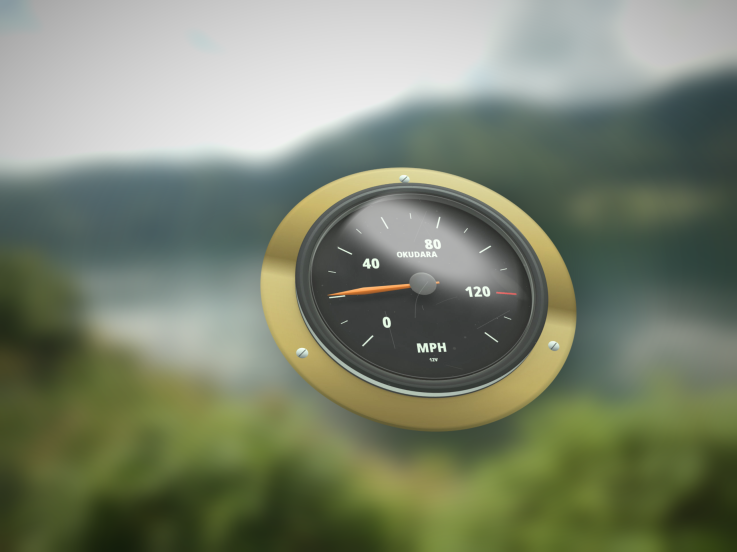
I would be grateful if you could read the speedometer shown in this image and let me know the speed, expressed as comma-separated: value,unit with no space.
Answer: 20,mph
